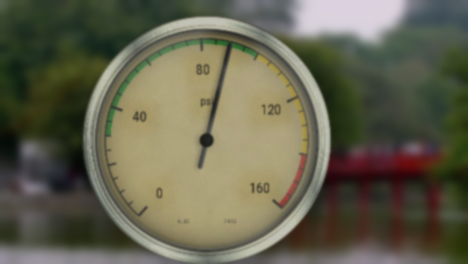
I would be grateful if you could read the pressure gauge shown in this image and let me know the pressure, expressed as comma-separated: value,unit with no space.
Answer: 90,psi
